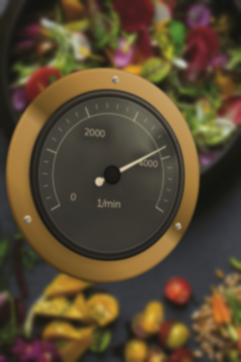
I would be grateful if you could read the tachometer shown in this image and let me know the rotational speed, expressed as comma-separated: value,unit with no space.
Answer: 3800,rpm
